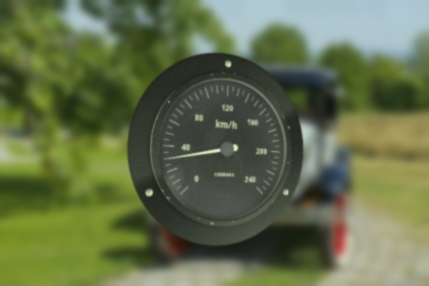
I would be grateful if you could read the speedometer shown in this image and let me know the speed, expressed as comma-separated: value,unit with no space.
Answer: 30,km/h
